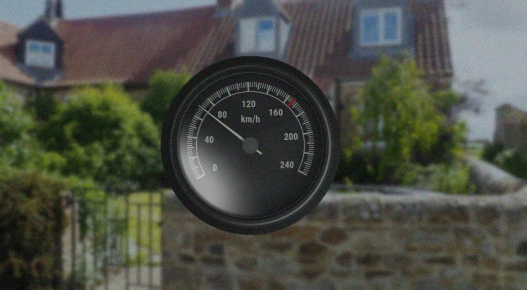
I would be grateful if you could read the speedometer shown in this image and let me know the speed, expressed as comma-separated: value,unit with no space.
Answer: 70,km/h
